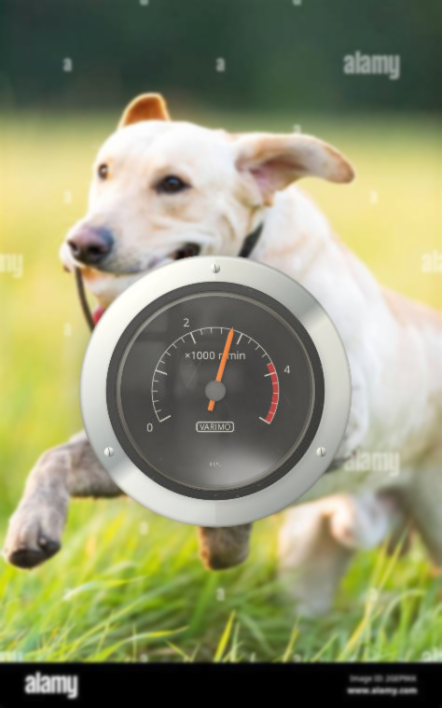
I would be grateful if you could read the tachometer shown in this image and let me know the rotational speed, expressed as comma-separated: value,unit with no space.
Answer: 2800,rpm
